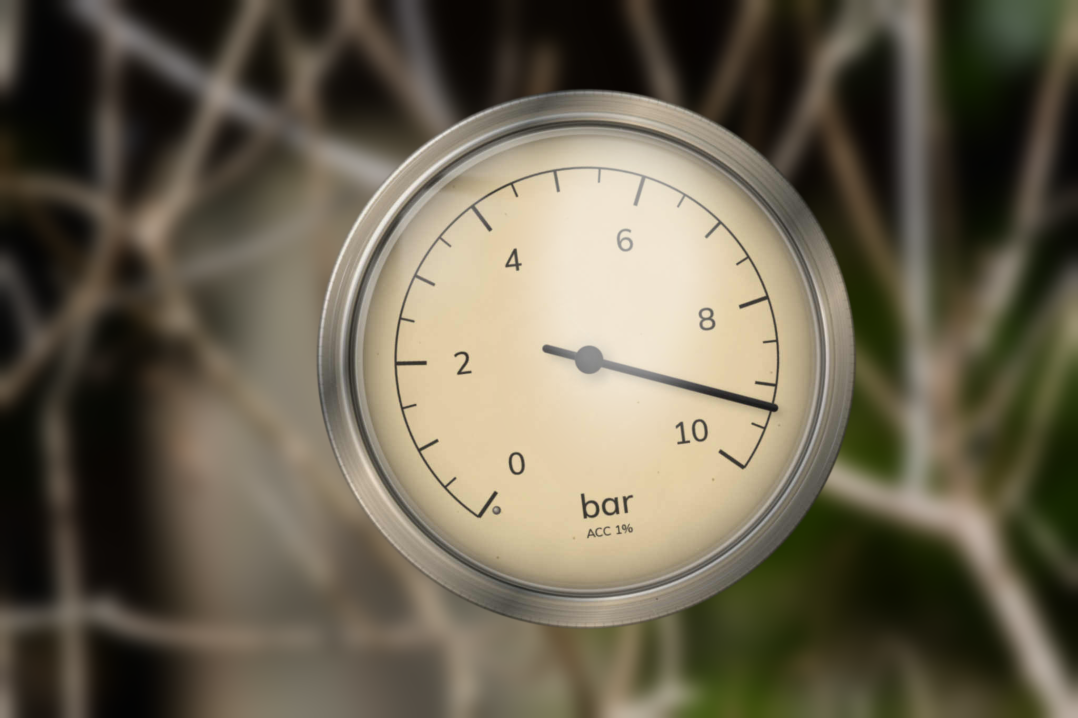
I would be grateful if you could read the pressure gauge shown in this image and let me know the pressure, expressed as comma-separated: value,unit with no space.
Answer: 9.25,bar
